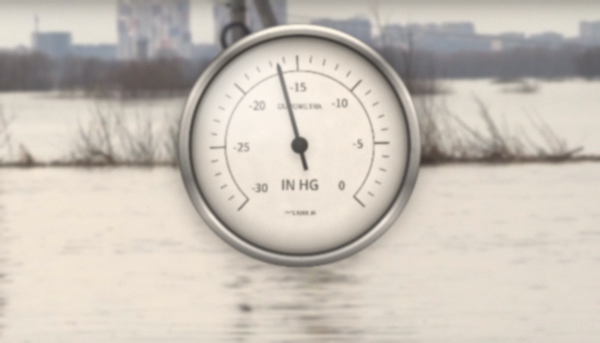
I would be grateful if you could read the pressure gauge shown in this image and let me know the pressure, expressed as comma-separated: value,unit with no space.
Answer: -16.5,inHg
